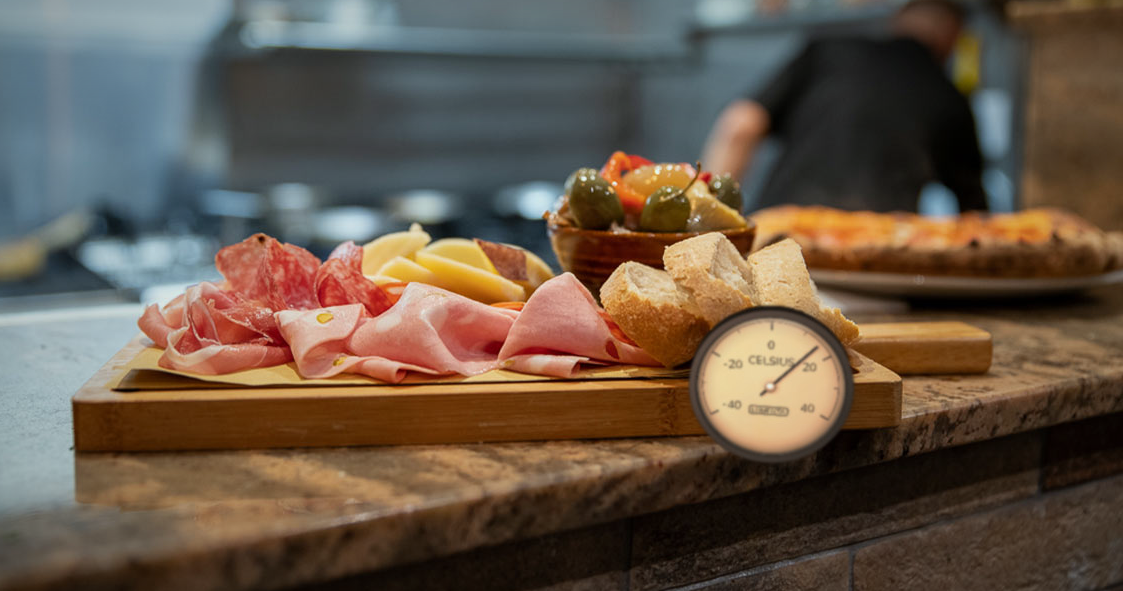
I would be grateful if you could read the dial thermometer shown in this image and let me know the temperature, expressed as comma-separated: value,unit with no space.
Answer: 15,°C
